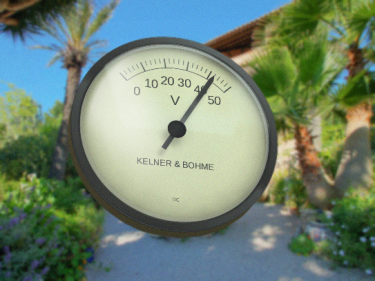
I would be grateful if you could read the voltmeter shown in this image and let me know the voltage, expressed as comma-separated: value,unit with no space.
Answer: 42,V
